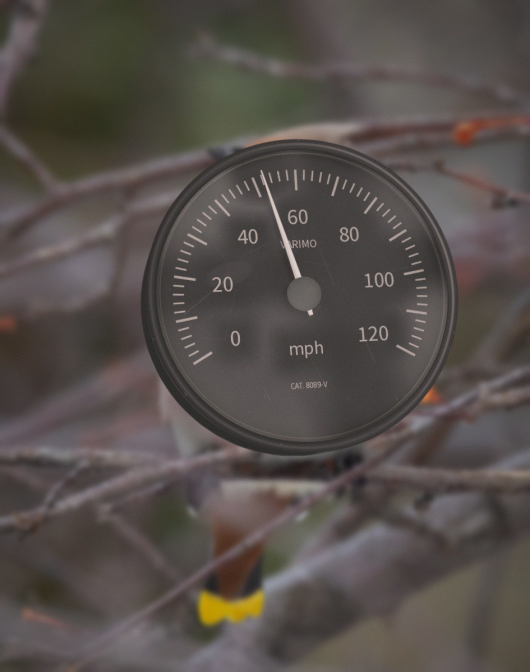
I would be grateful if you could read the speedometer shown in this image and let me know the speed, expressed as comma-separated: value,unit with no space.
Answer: 52,mph
